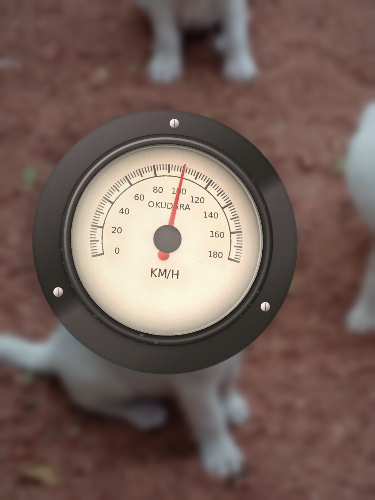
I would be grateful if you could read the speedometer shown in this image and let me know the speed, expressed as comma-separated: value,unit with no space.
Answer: 100,km/h
